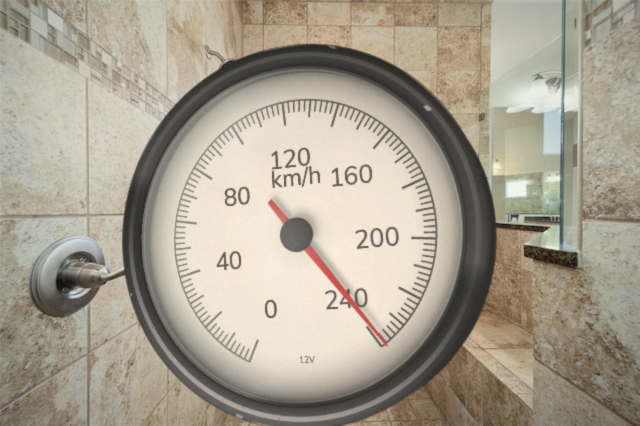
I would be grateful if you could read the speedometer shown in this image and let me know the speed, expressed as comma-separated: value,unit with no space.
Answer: 238,km/h
